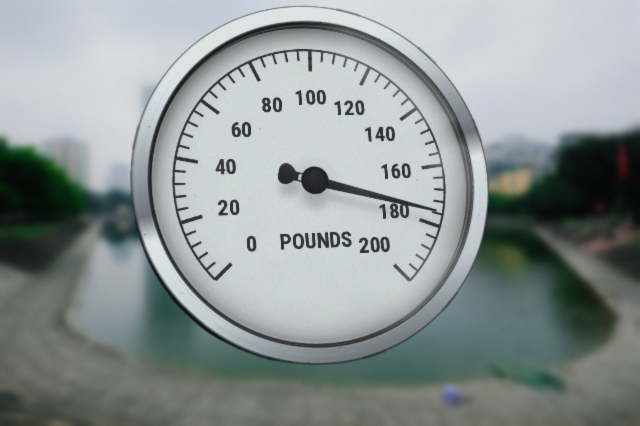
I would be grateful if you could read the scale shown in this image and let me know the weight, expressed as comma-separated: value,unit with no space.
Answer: 176,lb
